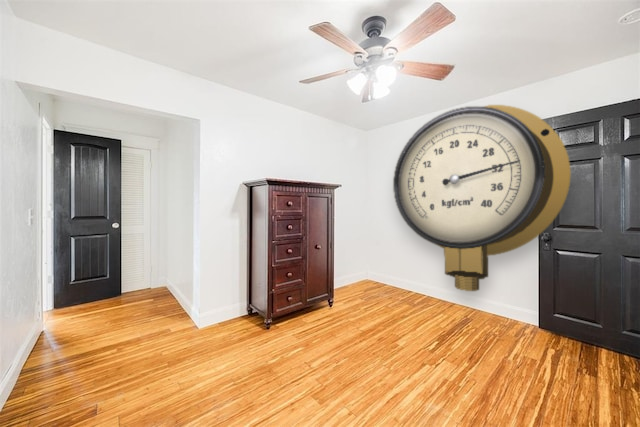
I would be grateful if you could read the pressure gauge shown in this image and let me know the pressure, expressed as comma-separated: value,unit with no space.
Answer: 32,kg/cm²
